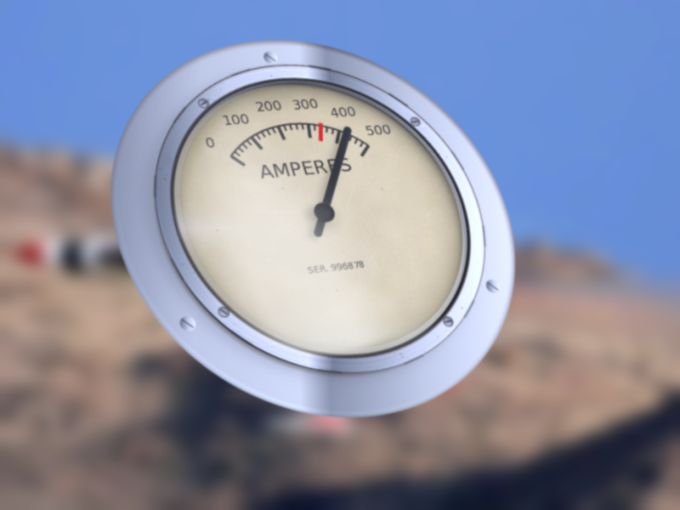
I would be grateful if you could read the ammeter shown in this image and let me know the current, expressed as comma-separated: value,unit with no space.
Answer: 420,A
